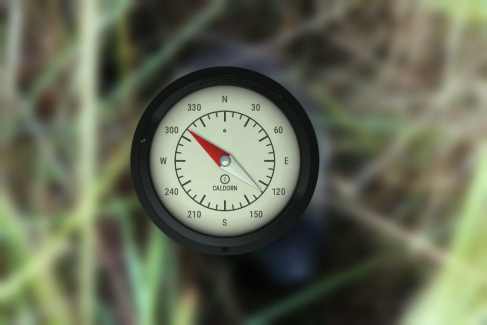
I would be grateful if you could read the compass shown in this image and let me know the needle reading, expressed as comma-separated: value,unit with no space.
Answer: 310,°
